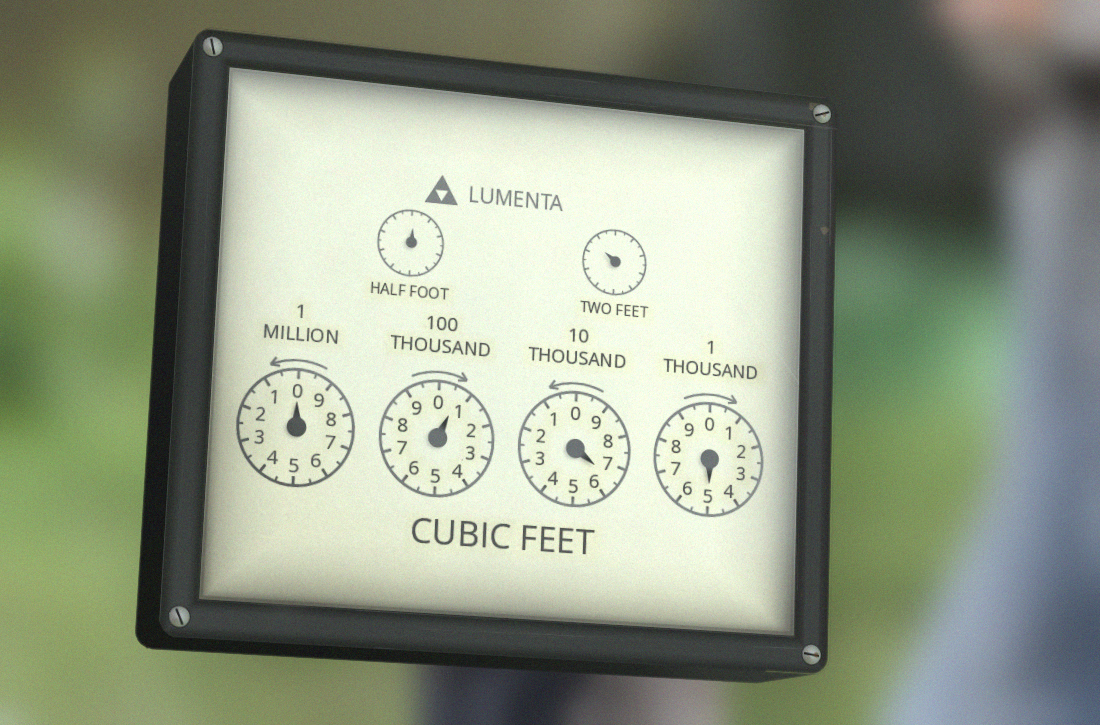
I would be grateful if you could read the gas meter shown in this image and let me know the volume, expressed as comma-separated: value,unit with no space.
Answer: 6500,ft³
